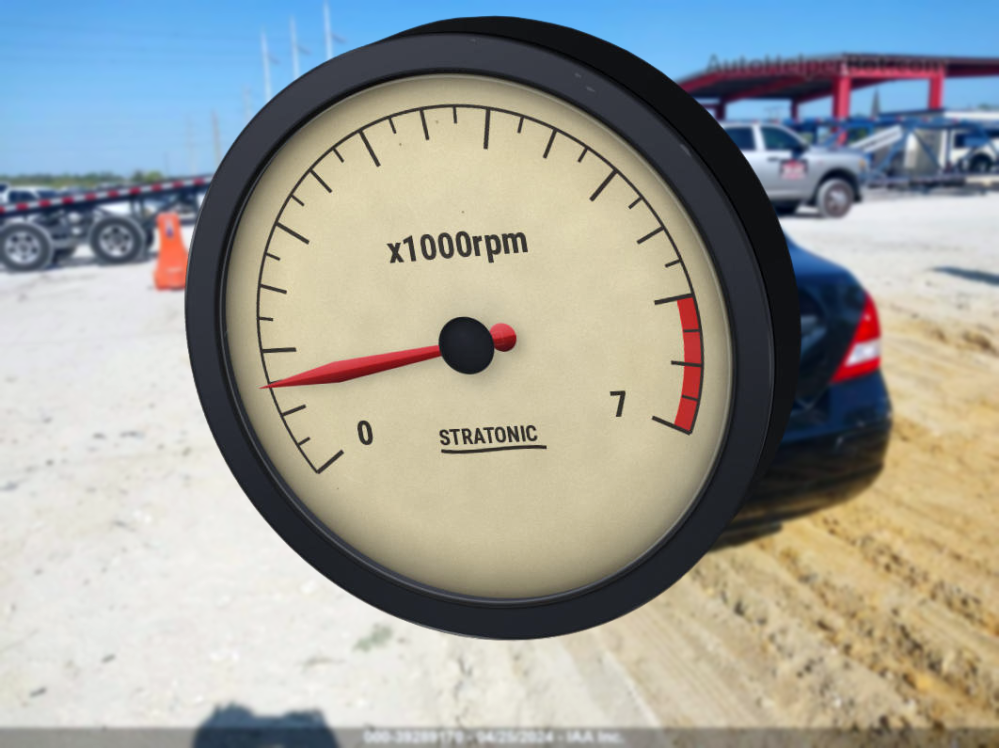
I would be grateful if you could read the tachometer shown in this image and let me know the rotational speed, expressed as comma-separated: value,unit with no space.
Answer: 750,rpm
